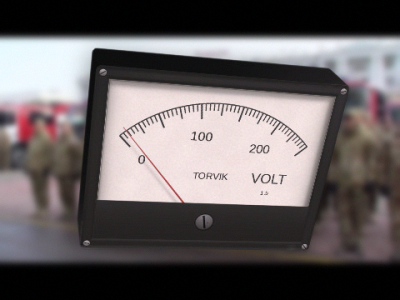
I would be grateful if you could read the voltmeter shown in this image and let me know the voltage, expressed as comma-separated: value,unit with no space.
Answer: 10,V
